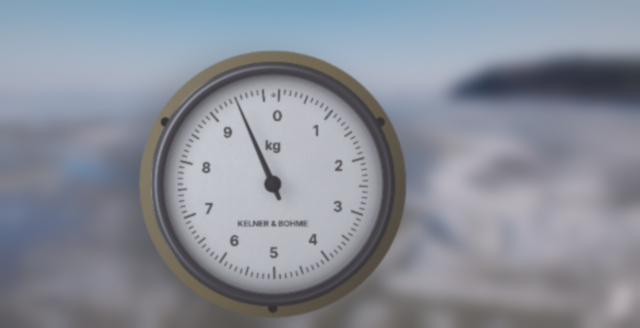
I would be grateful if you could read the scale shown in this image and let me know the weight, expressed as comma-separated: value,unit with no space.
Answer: 9.5,kg
